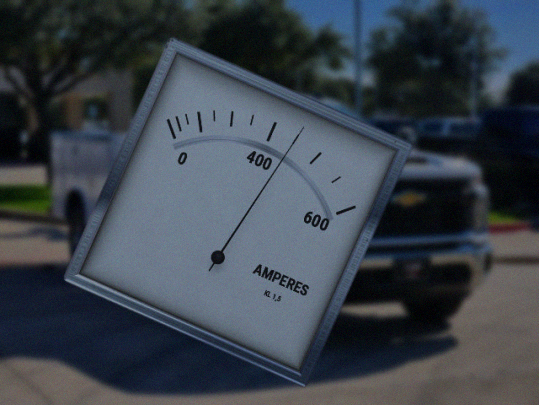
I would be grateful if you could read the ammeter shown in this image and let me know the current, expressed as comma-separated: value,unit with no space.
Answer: 450,A
